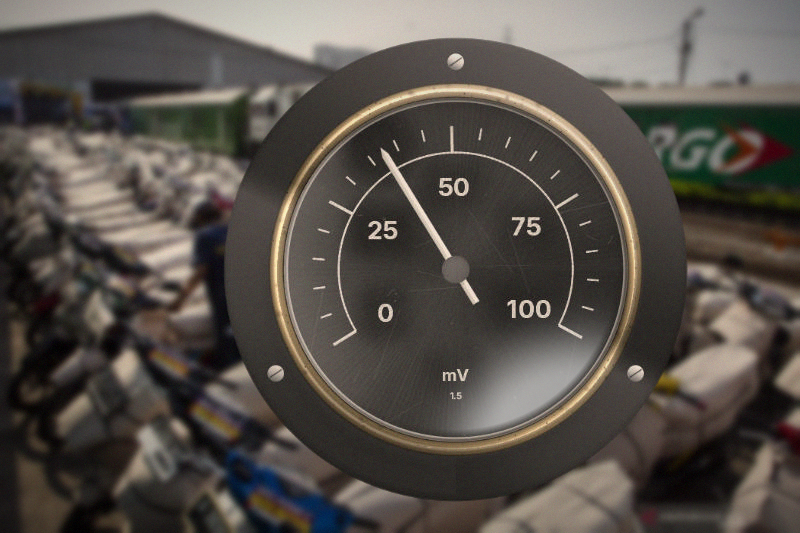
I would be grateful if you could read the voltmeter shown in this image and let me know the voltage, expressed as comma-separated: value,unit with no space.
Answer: 37.5,mV
